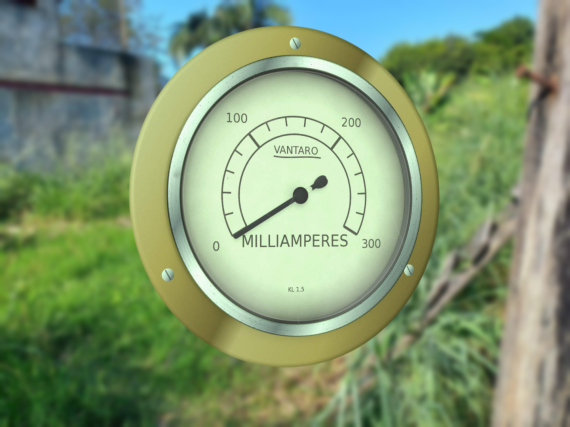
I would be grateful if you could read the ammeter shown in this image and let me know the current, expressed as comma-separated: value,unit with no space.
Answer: 0,mA
